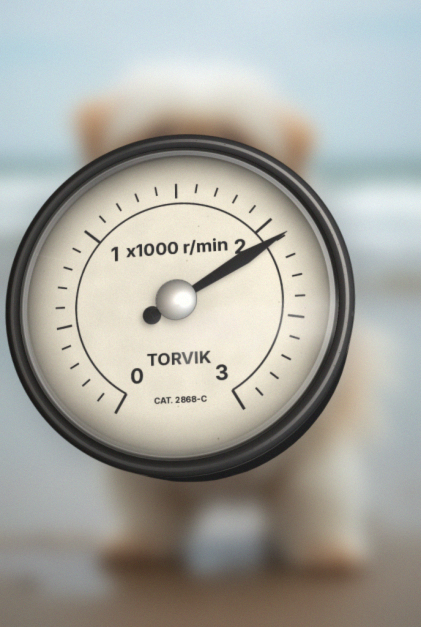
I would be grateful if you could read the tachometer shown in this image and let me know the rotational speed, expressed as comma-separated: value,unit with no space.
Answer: 2100,rpm
